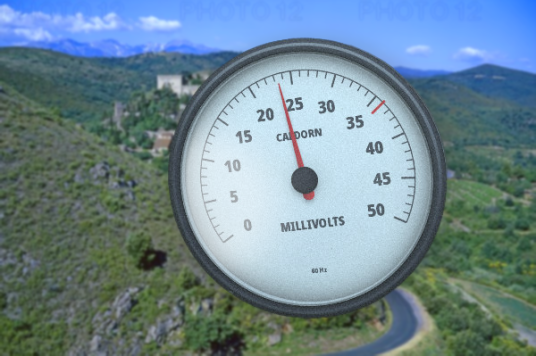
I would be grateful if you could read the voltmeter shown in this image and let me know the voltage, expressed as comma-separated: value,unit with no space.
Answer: 23.5,mV
